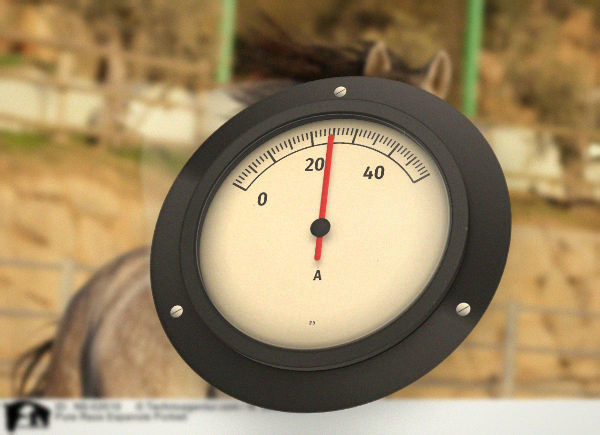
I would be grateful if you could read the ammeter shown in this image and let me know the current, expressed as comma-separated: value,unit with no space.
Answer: 25,A
